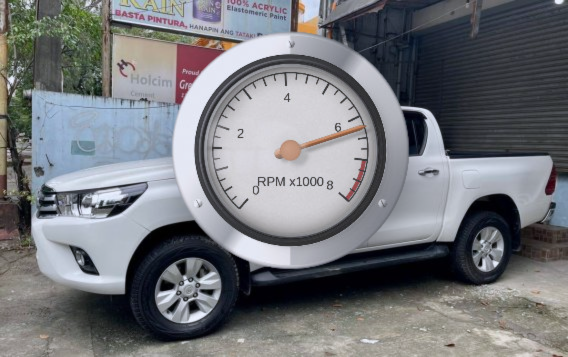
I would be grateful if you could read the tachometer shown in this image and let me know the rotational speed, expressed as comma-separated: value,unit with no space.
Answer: 6250,rpm
